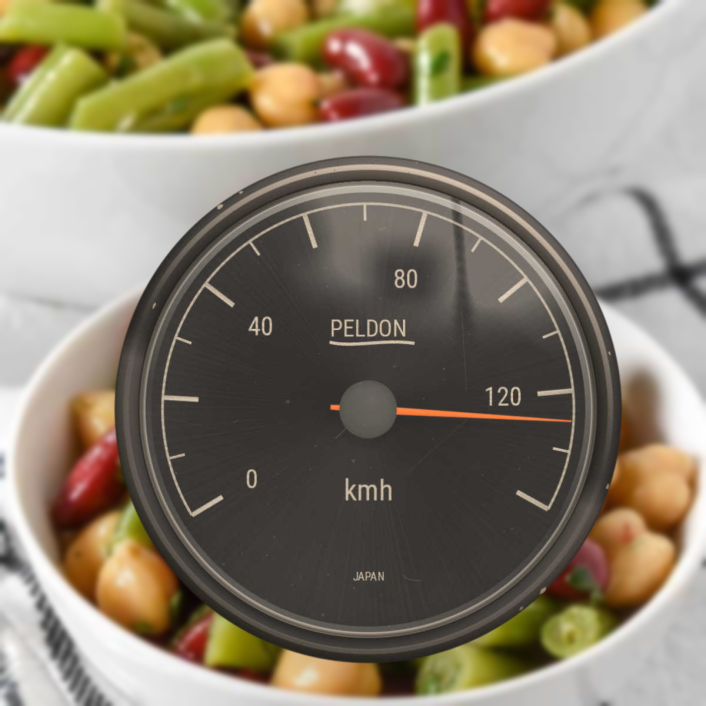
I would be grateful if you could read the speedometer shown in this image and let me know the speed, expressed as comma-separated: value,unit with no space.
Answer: 125,km/h
